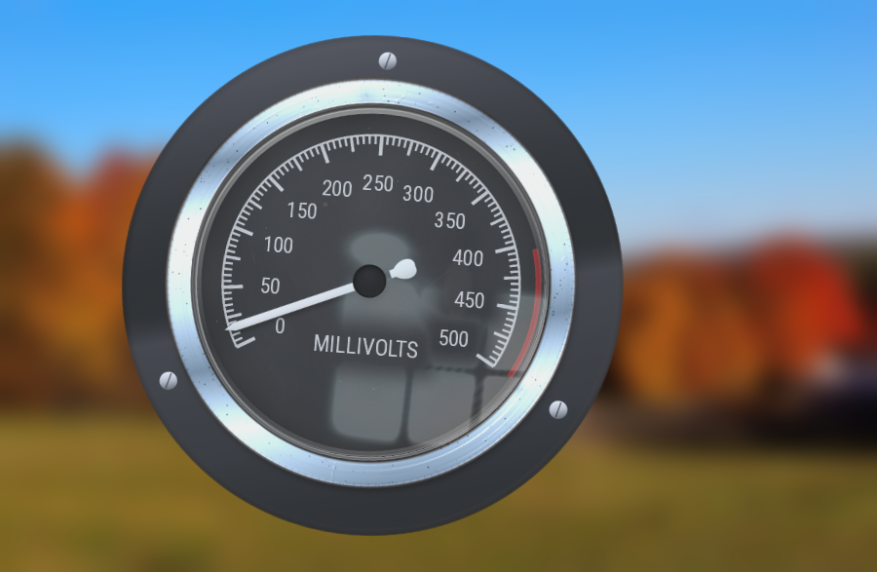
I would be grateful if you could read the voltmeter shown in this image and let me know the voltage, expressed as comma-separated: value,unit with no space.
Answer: 15,mV
